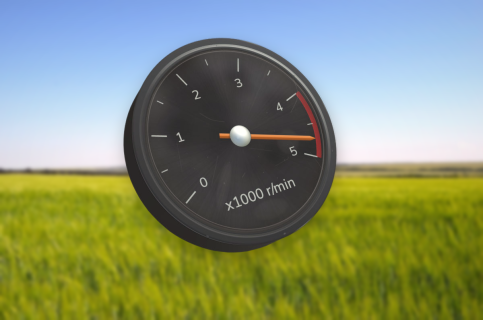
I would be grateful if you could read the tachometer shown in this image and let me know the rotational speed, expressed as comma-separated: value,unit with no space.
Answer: 4750,rpm
